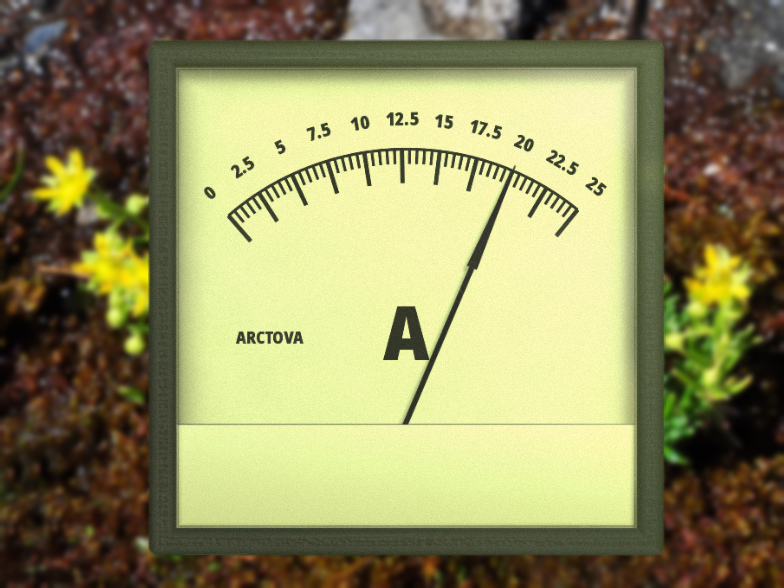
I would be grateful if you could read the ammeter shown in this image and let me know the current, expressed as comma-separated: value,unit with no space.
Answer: 20,A
